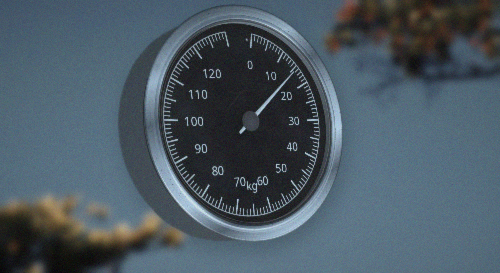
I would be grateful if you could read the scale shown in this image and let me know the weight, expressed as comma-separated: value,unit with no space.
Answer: 15,kg
